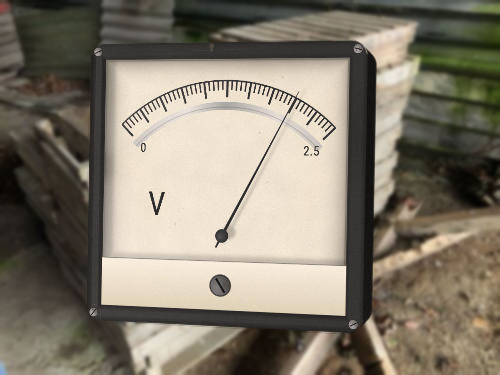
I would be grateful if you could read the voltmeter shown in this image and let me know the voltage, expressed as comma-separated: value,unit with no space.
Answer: 2,V
